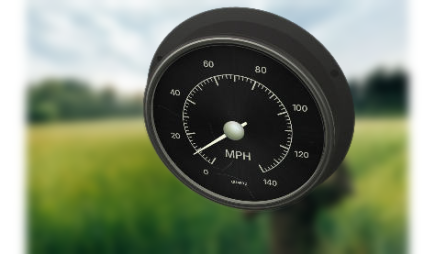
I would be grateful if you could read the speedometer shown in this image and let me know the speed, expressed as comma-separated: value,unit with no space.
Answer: 10,mph
